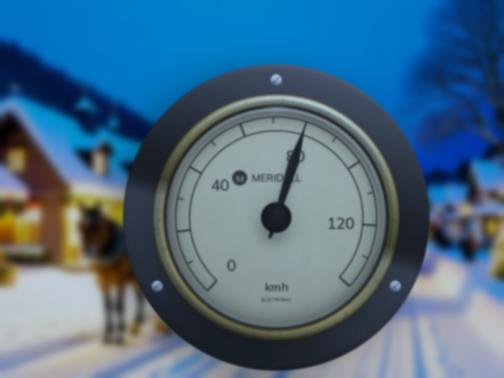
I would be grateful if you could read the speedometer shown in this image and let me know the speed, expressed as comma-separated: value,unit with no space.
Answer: 80,km/h
